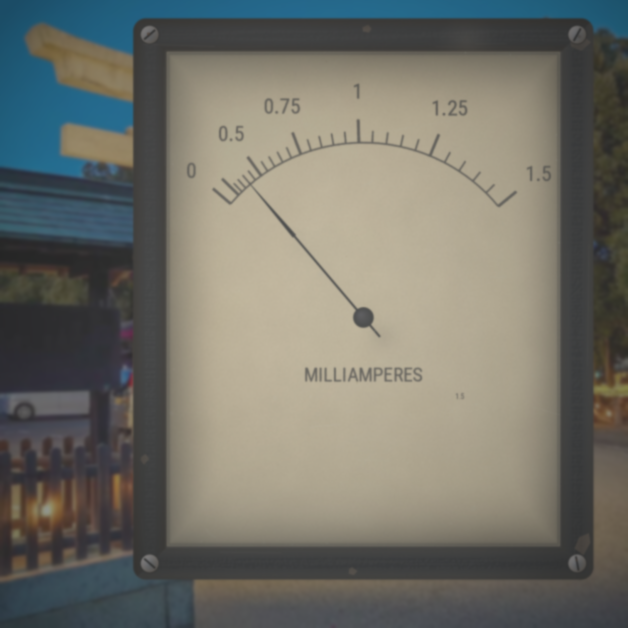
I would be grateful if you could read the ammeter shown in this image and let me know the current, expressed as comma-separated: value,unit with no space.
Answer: 0.4,mA
